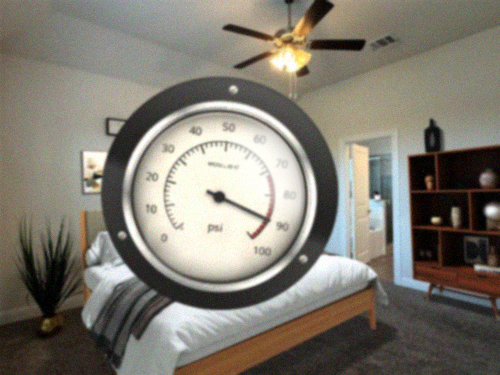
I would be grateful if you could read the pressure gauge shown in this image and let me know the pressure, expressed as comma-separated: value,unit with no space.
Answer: 90,psi
